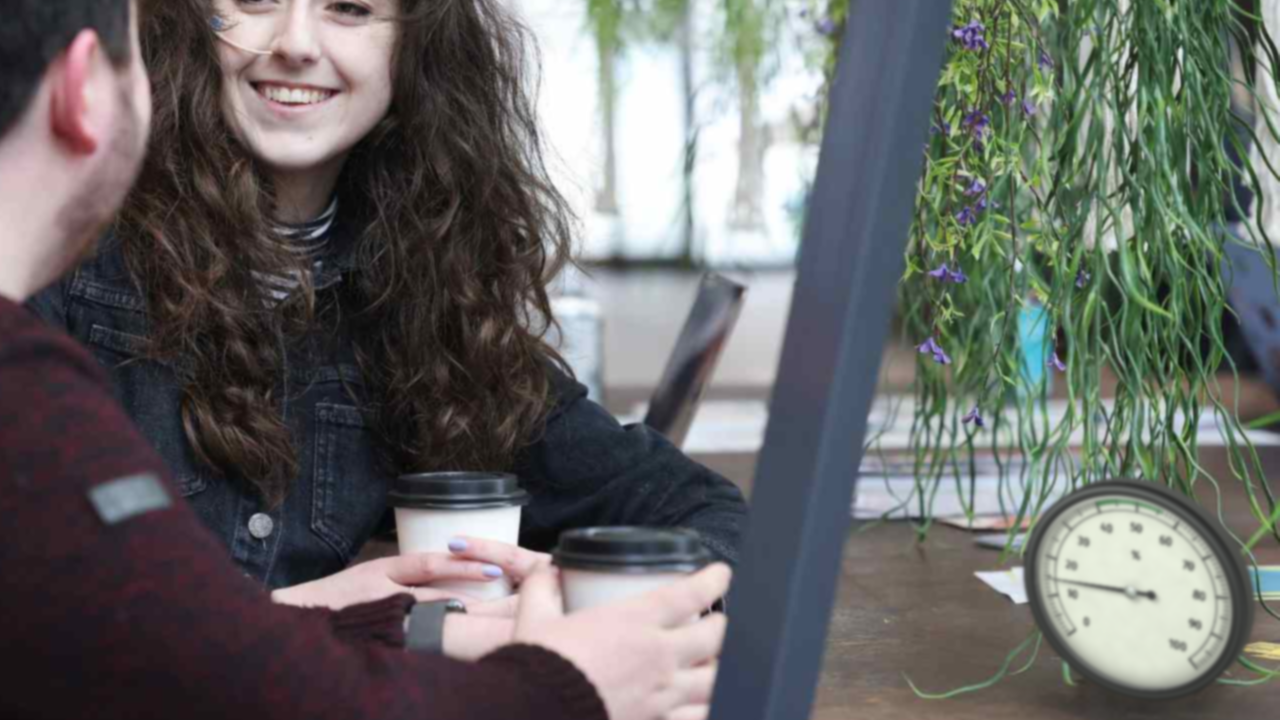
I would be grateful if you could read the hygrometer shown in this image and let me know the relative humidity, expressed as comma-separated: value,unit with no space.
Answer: 15,%
